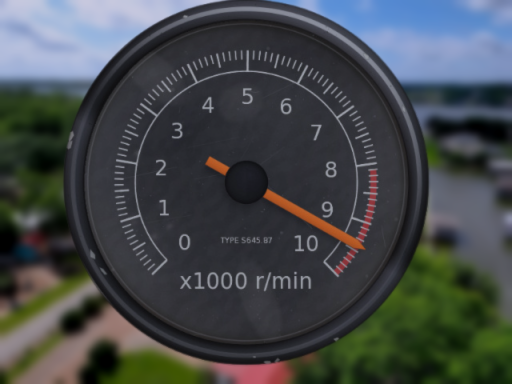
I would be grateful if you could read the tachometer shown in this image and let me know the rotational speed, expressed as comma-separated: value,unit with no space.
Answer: 9400,rpm
